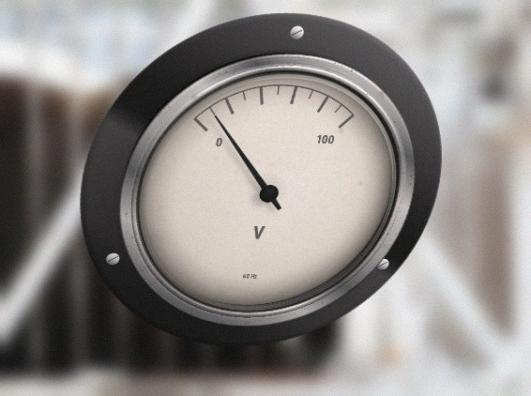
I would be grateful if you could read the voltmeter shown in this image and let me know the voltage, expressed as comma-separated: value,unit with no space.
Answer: 10,V
